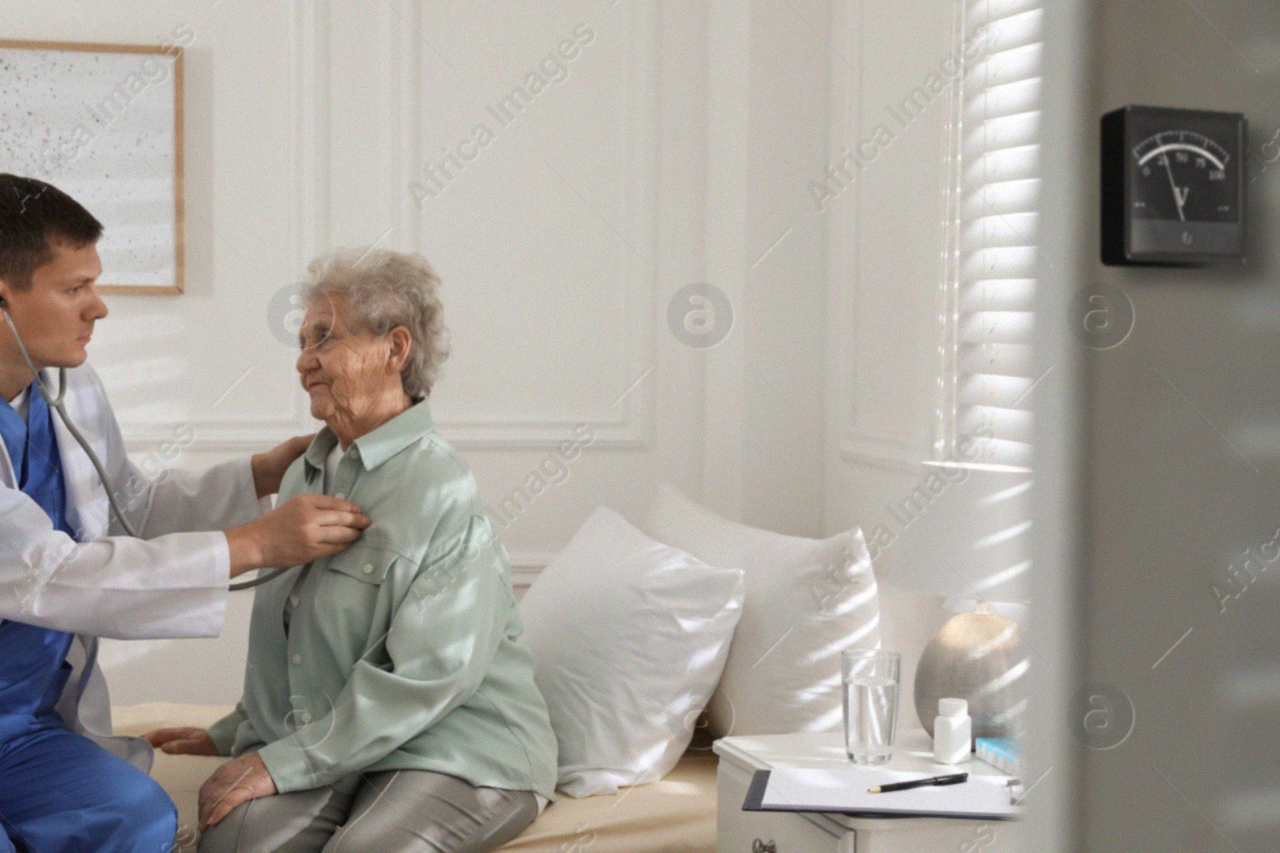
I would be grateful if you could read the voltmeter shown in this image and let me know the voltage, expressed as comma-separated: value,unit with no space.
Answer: 25,V
